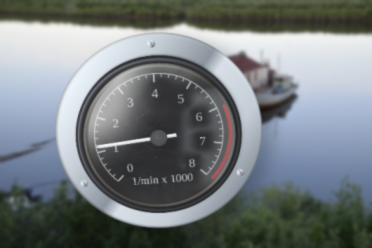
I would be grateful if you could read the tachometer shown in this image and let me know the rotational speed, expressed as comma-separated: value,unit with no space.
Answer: 1200,rpm
